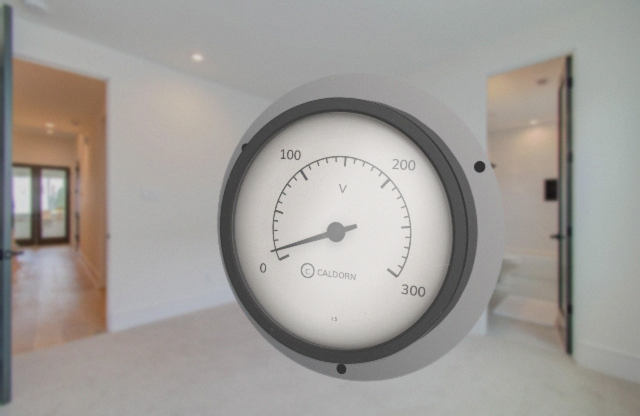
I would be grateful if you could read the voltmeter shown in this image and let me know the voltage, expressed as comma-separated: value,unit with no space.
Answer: 10,V
